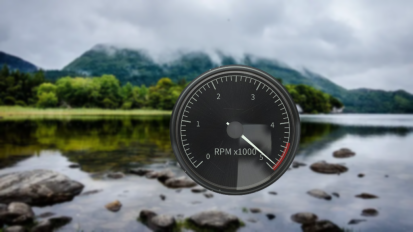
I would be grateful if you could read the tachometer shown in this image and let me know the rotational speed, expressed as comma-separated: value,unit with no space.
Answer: 4900,rpm
